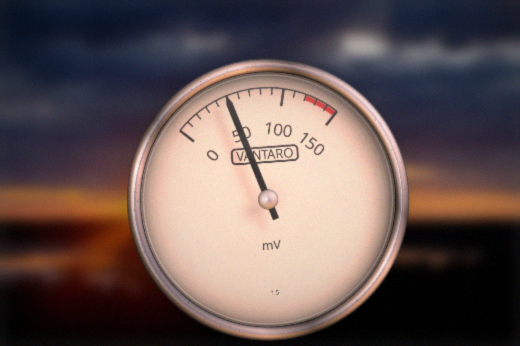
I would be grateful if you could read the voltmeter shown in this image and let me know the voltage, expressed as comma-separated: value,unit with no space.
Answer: 50,mV
